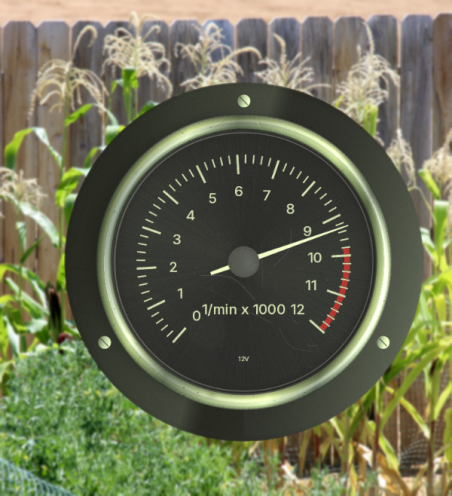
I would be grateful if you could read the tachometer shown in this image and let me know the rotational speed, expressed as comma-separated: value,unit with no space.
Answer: 9300,rpm
